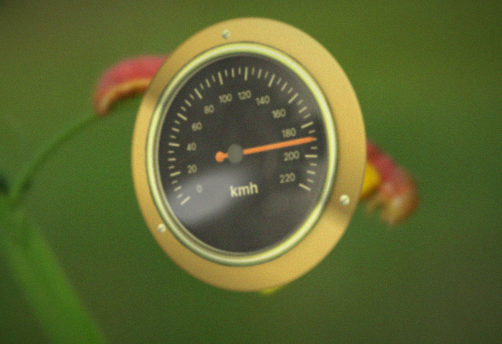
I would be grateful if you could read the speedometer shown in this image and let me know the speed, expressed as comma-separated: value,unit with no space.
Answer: 190,km/h
